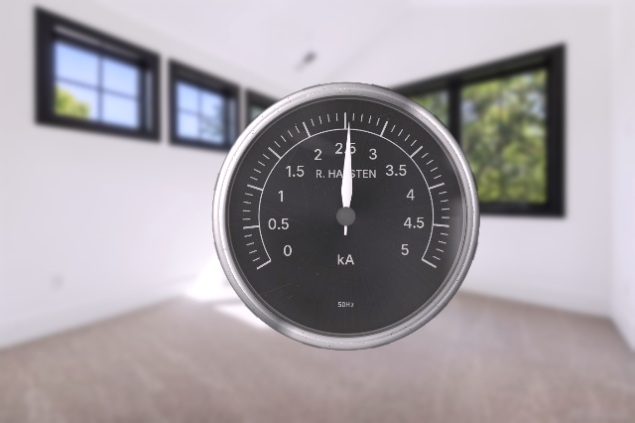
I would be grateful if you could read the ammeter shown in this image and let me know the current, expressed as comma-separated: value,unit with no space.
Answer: 2.55,kA
